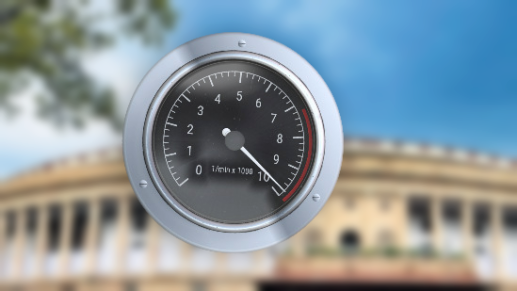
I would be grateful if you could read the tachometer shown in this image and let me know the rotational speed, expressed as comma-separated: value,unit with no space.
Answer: 9800,rpm
